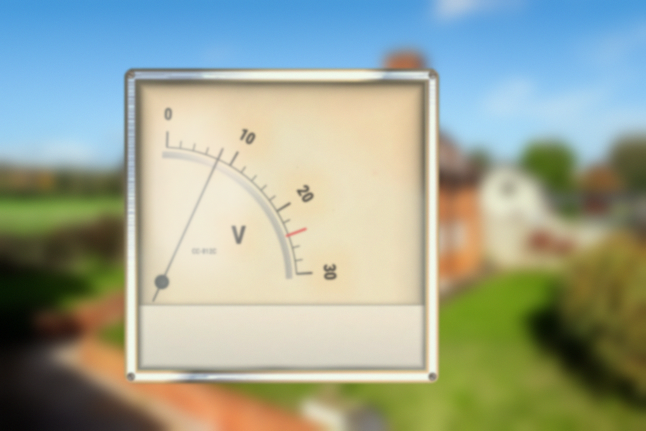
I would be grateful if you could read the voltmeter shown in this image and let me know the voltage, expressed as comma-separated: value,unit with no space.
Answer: 8,V
